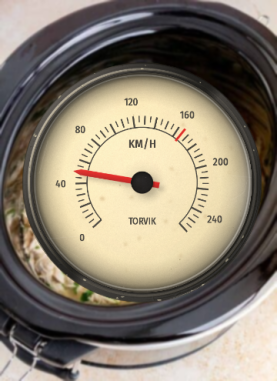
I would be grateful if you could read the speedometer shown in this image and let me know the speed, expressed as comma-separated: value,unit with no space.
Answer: 50,km/h
